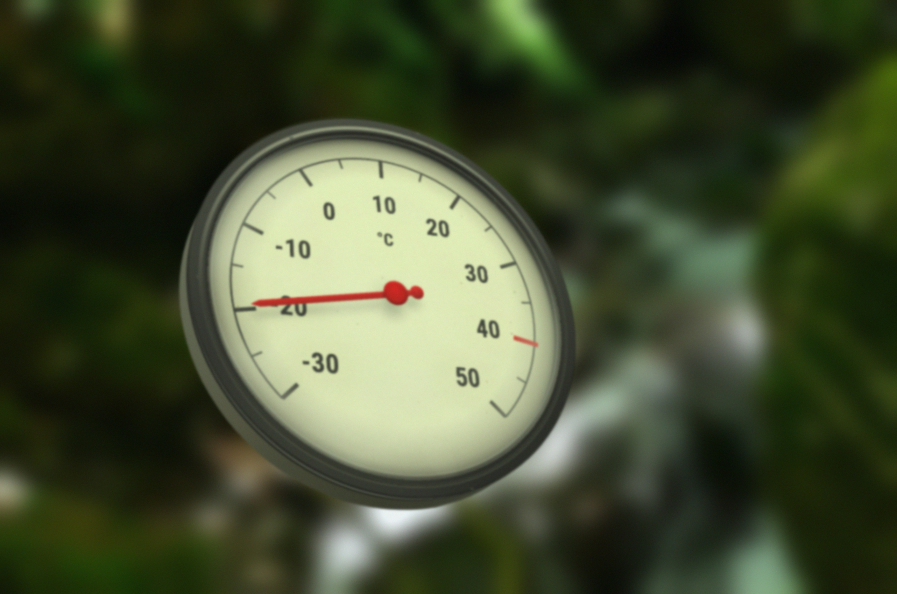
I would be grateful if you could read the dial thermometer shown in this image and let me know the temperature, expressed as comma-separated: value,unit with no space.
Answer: -20,°C
